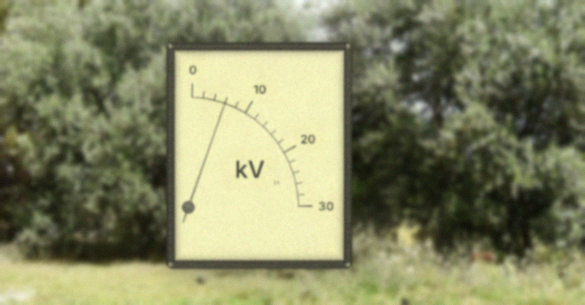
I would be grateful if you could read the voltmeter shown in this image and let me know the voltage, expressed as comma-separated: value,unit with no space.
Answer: 6,kV
